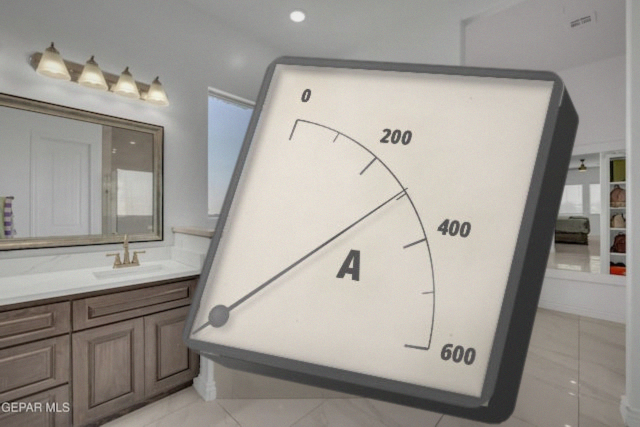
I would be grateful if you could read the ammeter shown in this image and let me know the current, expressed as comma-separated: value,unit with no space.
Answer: 300,A
